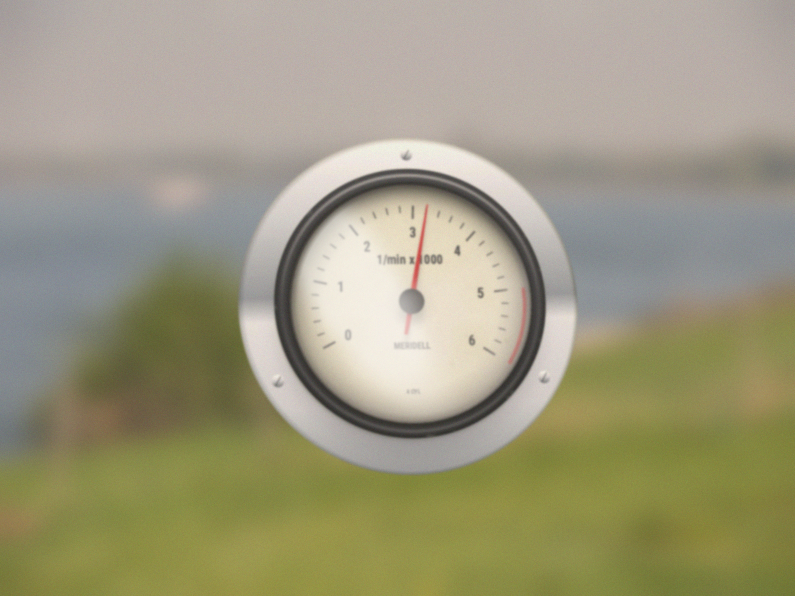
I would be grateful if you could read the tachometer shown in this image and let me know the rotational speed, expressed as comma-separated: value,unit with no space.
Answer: 3200,rpm
